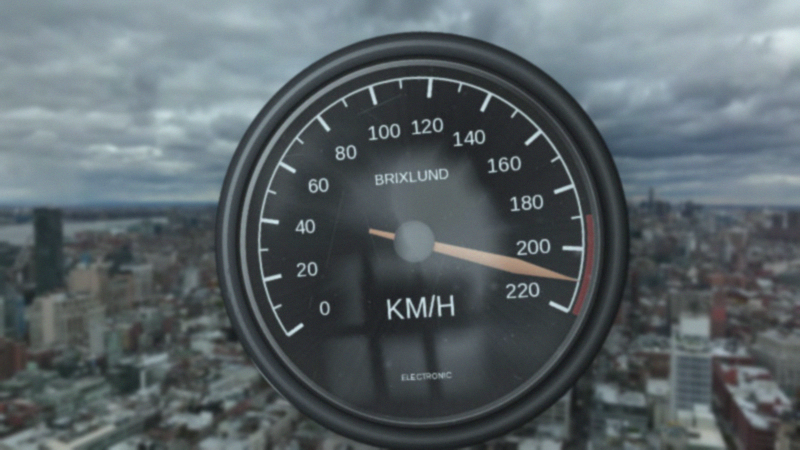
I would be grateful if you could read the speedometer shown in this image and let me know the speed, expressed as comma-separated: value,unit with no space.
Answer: 210,km/h
